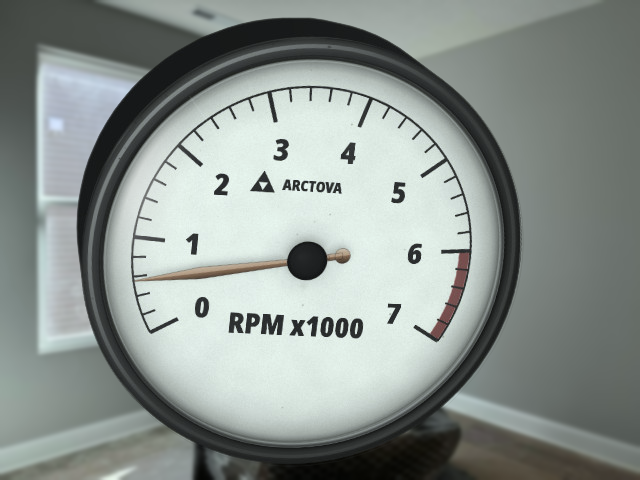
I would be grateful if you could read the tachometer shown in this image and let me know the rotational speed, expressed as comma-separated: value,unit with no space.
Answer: 600,rpm
